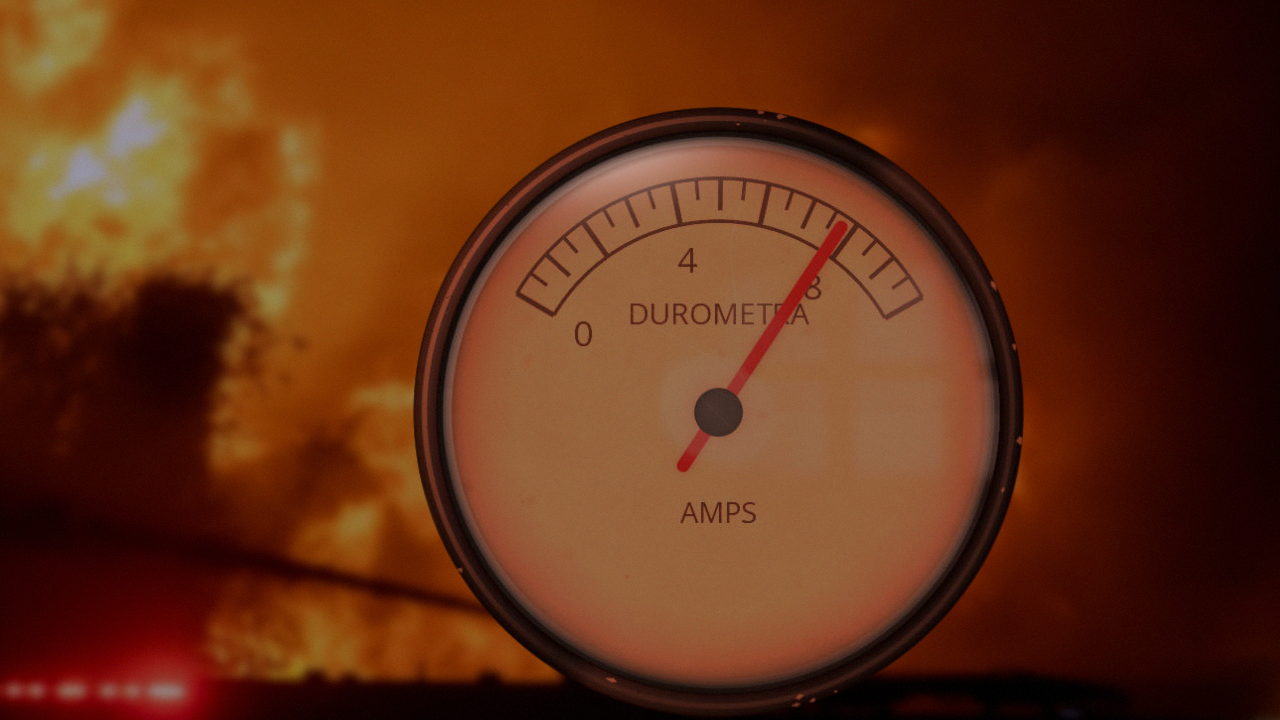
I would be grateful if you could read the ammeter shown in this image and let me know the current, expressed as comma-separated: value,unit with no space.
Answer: 7.75,A
